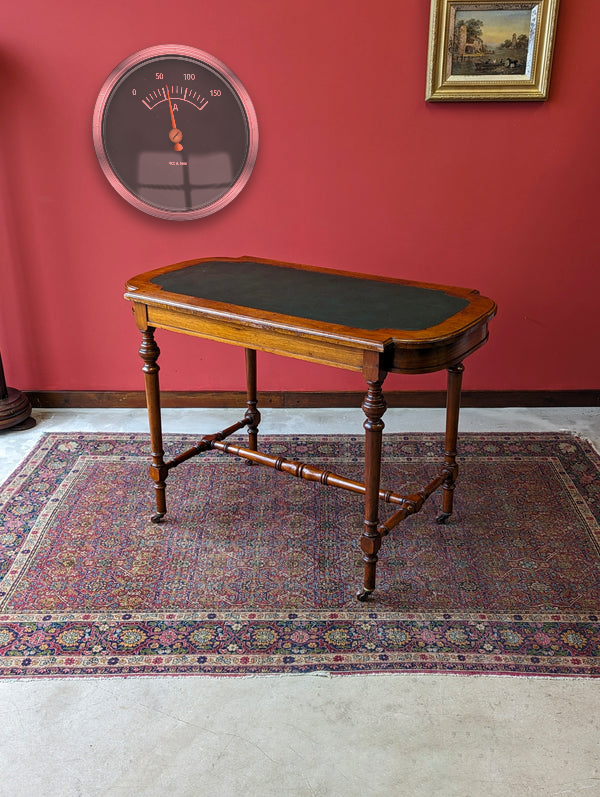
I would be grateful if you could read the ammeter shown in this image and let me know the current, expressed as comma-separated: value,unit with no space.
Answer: 60,A
